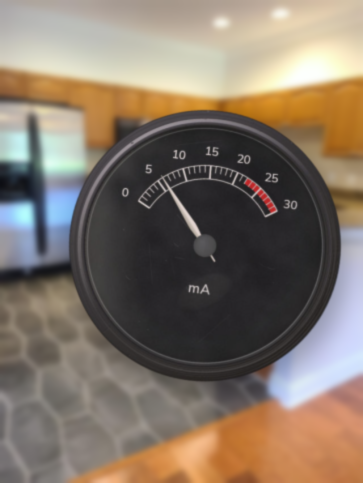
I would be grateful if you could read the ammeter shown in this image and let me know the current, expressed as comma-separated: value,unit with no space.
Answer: 6,mA
